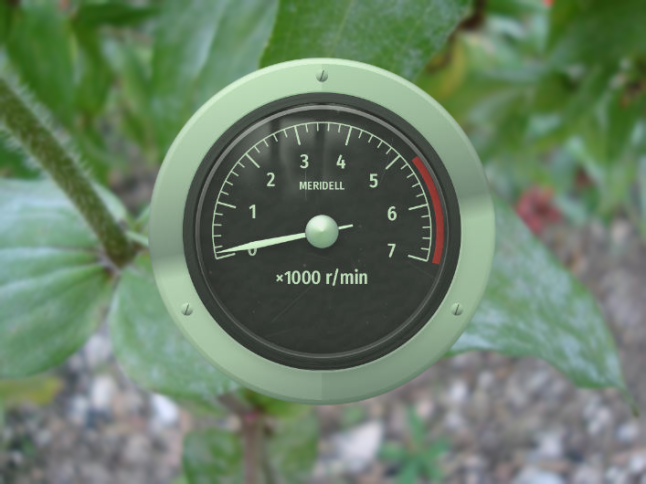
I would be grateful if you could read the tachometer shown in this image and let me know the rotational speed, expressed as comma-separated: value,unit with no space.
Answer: 100,rpm
